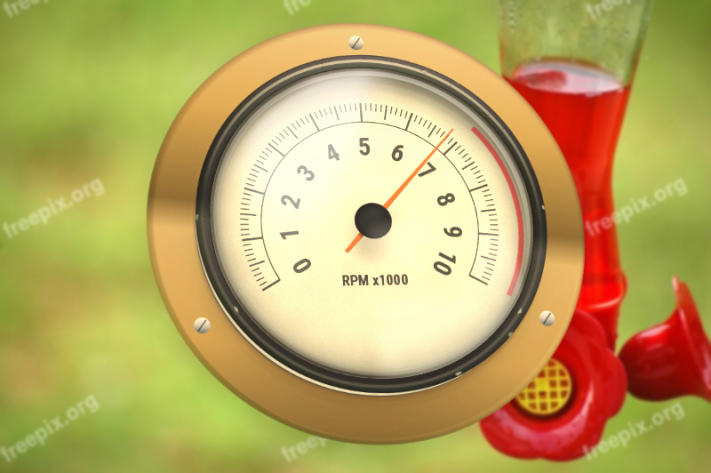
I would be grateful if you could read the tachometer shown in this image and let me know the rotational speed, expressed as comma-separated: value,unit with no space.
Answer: 6800,rpm
